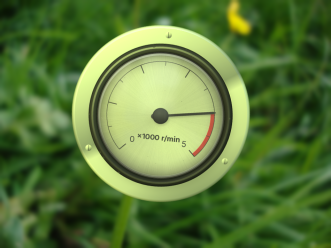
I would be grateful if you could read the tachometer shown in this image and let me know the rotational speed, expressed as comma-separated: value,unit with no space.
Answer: 4000,rpm
